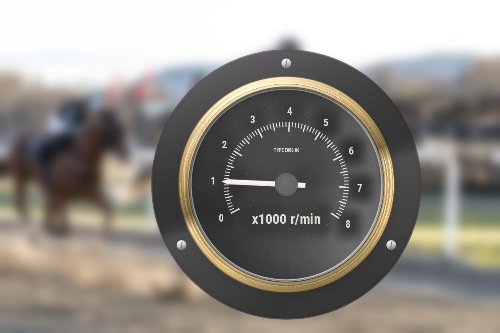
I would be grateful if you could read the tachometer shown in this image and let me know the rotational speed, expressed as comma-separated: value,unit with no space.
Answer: 1000,rpm
